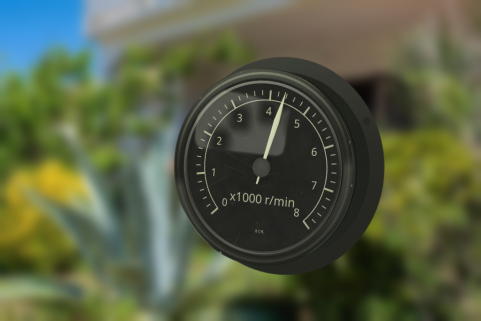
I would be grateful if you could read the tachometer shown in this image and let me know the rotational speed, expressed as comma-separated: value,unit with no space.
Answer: 4400,rpm
